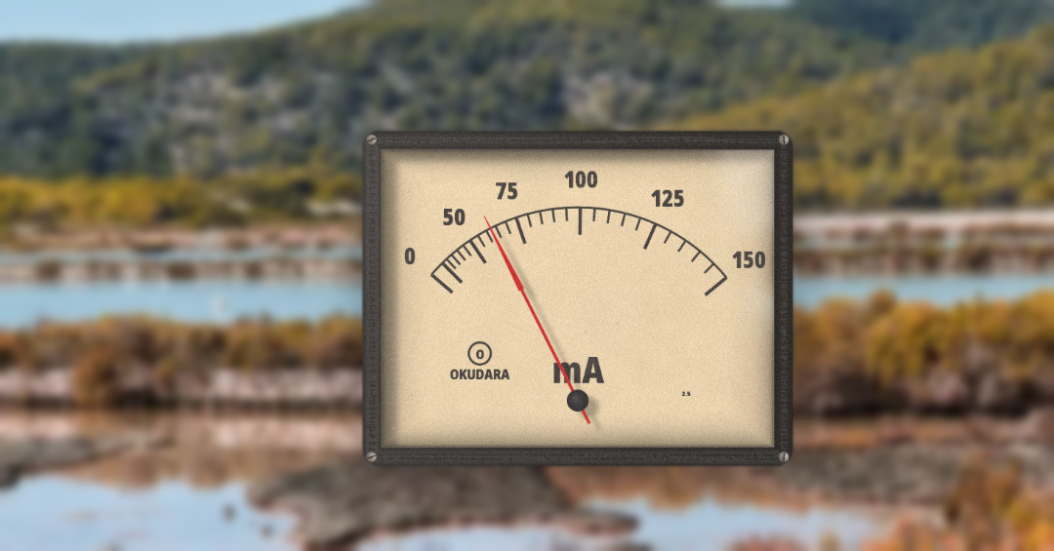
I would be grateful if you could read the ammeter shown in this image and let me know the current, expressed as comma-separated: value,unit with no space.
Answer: 62.5,mA
